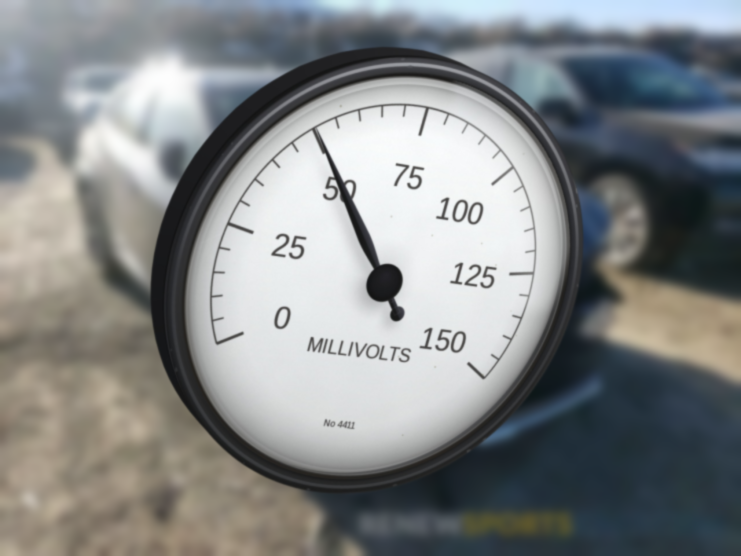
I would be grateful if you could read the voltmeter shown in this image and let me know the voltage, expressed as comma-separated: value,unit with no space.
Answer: 50,mV
